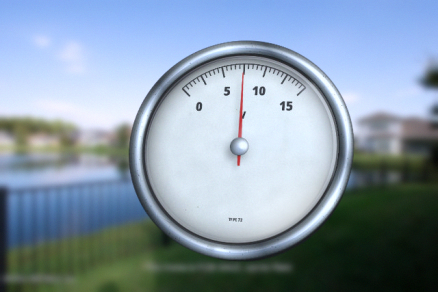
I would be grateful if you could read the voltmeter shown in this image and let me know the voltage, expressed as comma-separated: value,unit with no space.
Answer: 7.5,V
